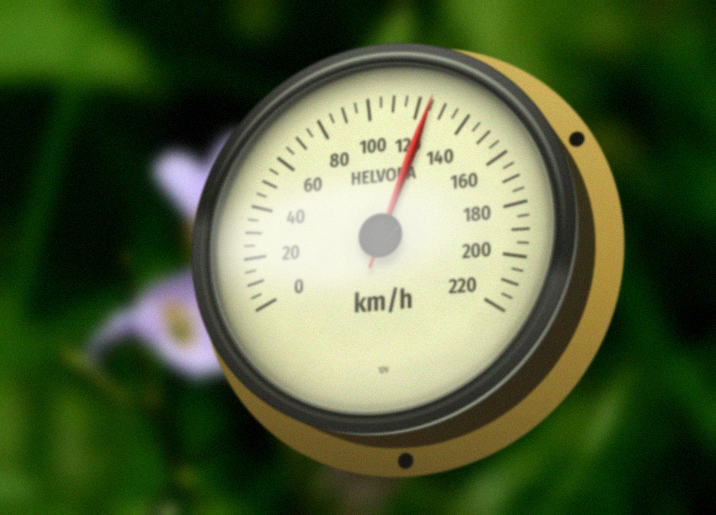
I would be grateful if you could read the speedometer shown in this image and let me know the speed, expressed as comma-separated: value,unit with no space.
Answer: 125,km/h
